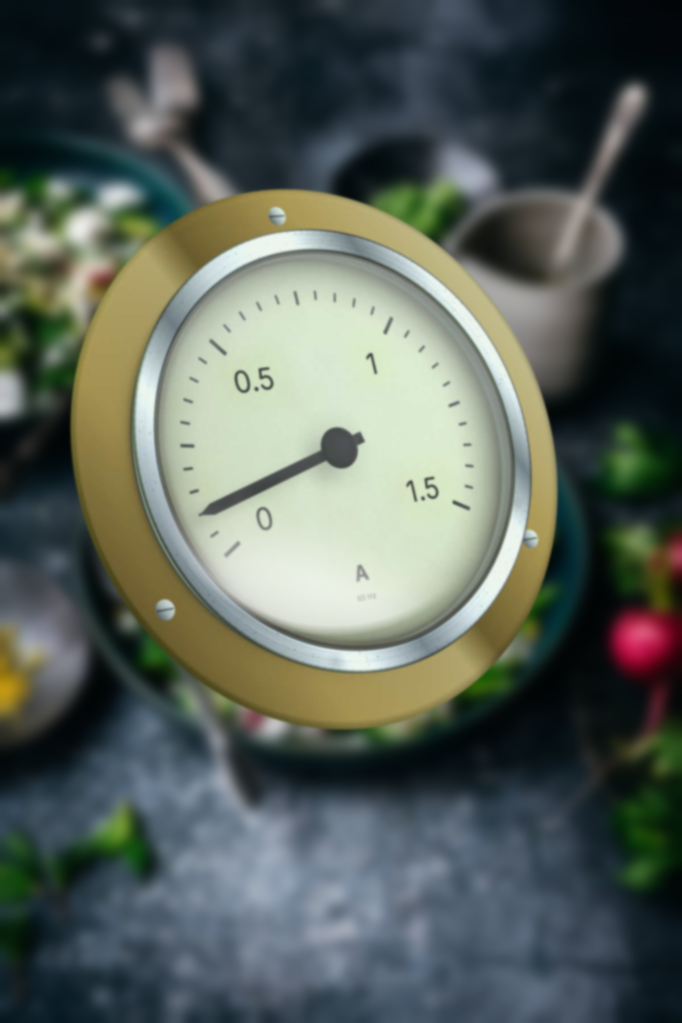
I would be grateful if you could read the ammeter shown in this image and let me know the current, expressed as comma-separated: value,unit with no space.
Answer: 0.1,A
